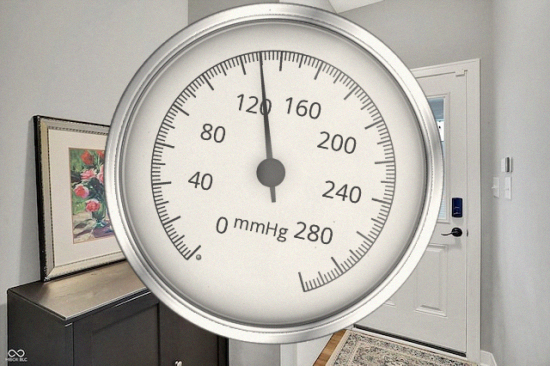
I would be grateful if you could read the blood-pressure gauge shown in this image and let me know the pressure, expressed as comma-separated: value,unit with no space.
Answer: 130,mmHg
